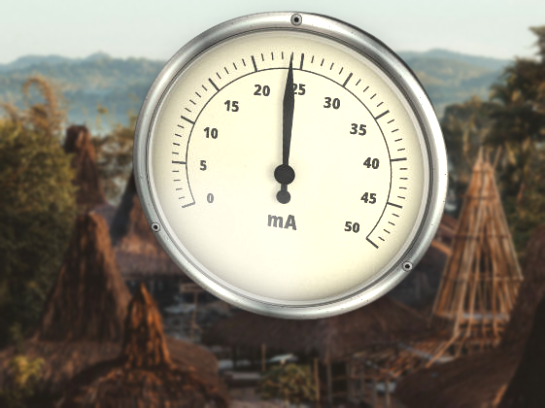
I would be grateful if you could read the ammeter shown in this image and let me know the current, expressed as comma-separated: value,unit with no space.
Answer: 24,mA
